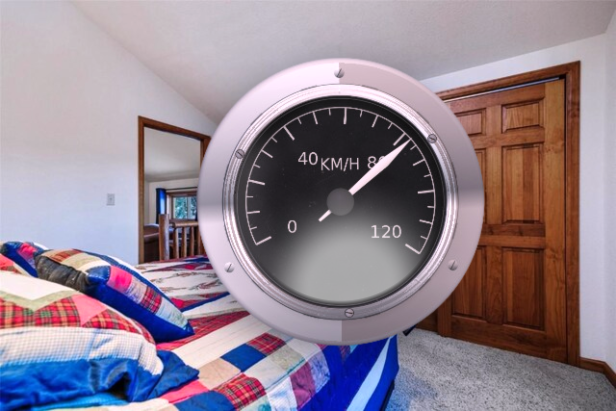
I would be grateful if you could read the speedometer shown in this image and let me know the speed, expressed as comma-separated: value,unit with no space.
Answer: 82.5,km/h
